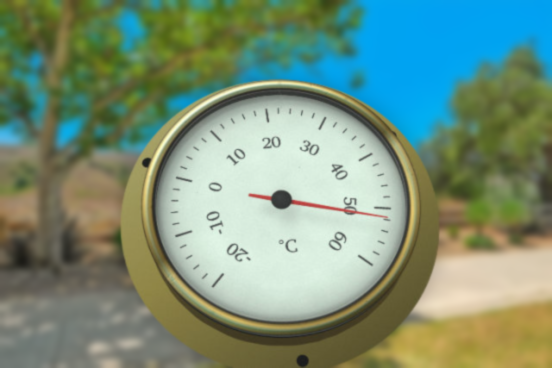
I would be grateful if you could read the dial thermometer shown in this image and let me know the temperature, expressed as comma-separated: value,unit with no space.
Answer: 52,°C
